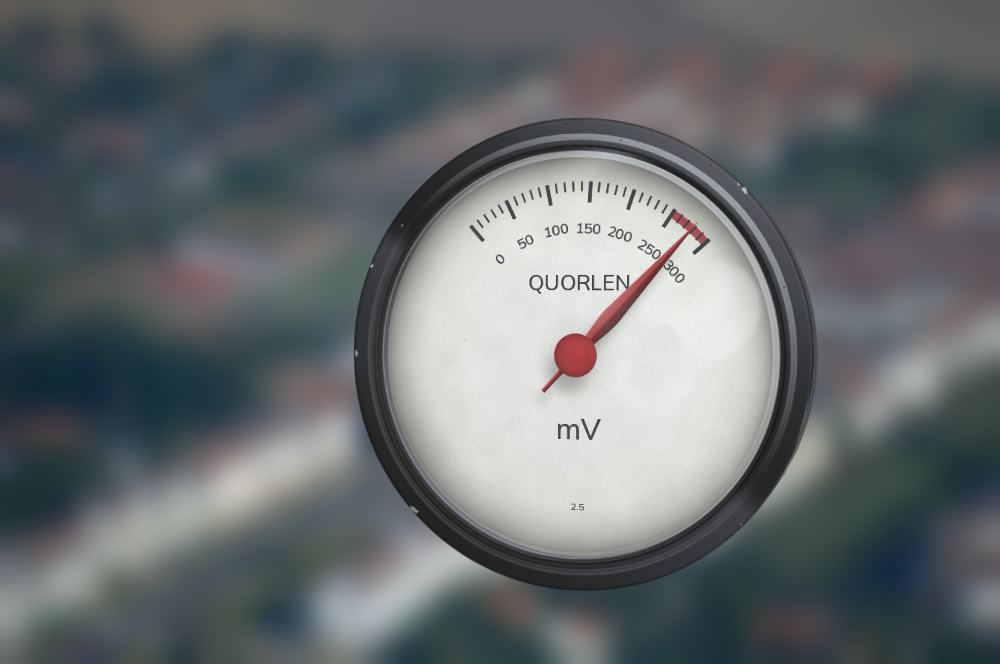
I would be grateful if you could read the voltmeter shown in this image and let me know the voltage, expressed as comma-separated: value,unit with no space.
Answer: 280,mV
